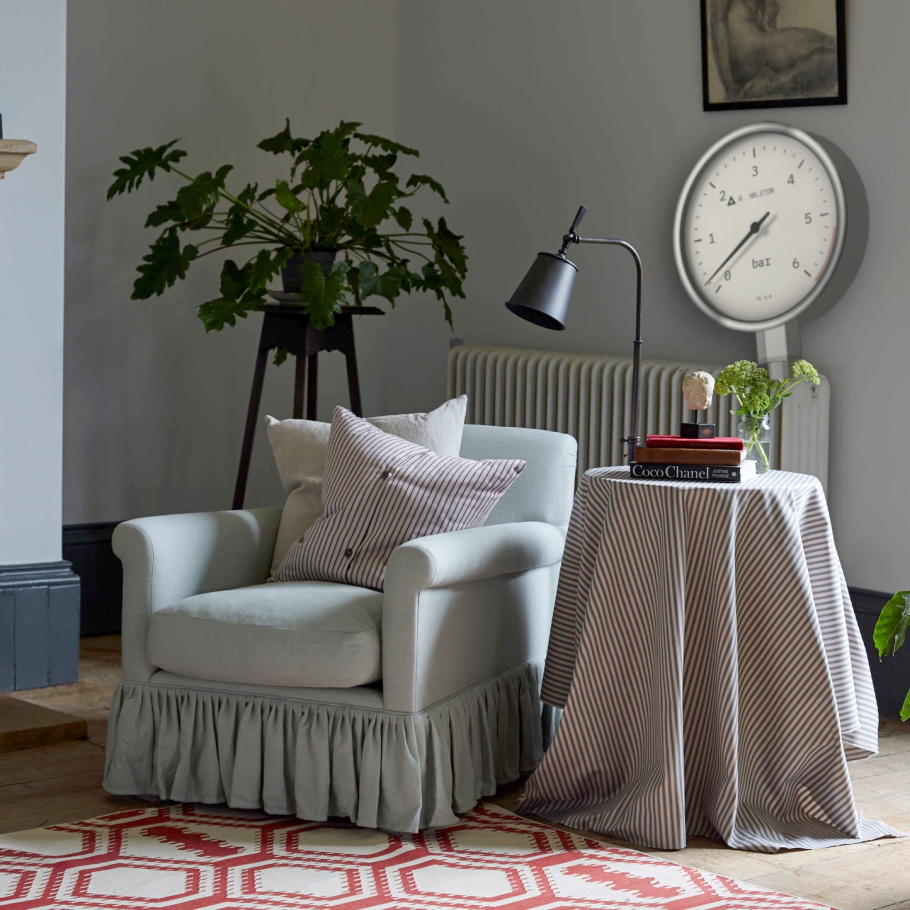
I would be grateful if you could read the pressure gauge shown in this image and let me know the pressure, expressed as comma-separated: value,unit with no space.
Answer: 0.2,bar
